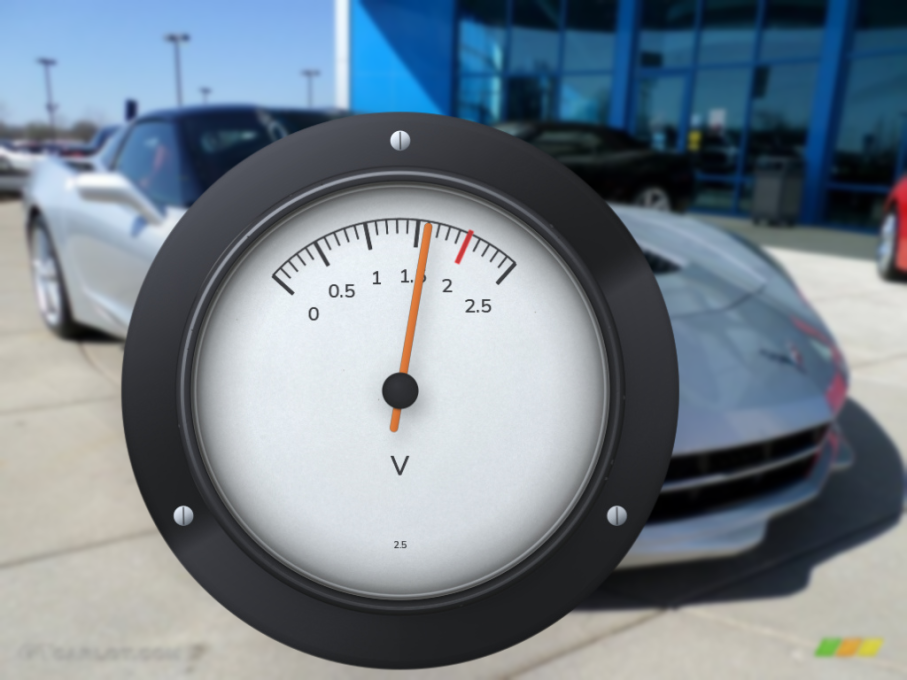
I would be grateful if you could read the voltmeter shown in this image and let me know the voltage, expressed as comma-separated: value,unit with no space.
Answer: 1.6,V
